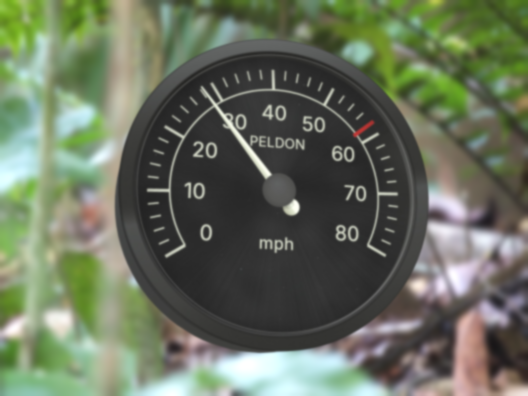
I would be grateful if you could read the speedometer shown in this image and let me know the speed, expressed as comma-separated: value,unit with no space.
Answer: 28,mph
